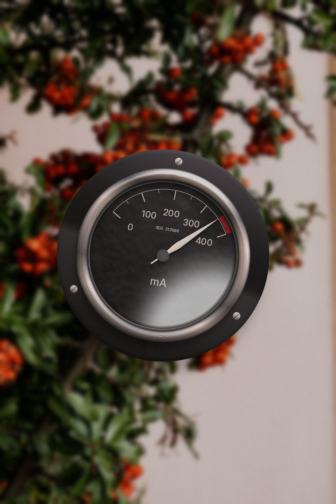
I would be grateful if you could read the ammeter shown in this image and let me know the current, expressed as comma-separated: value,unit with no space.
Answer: 350,mA
